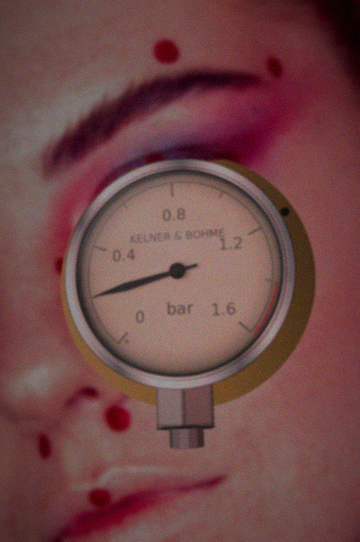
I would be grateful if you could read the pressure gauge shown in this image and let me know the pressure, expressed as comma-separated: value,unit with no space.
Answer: 0.2,bar
